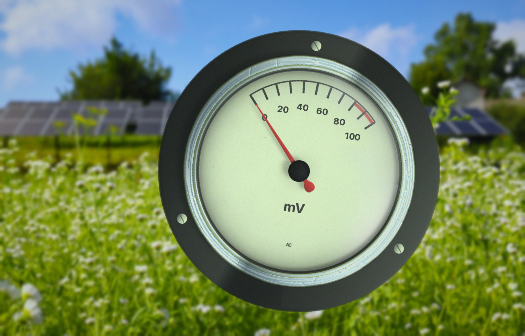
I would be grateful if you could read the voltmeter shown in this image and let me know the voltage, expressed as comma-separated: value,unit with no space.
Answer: 0,mV
